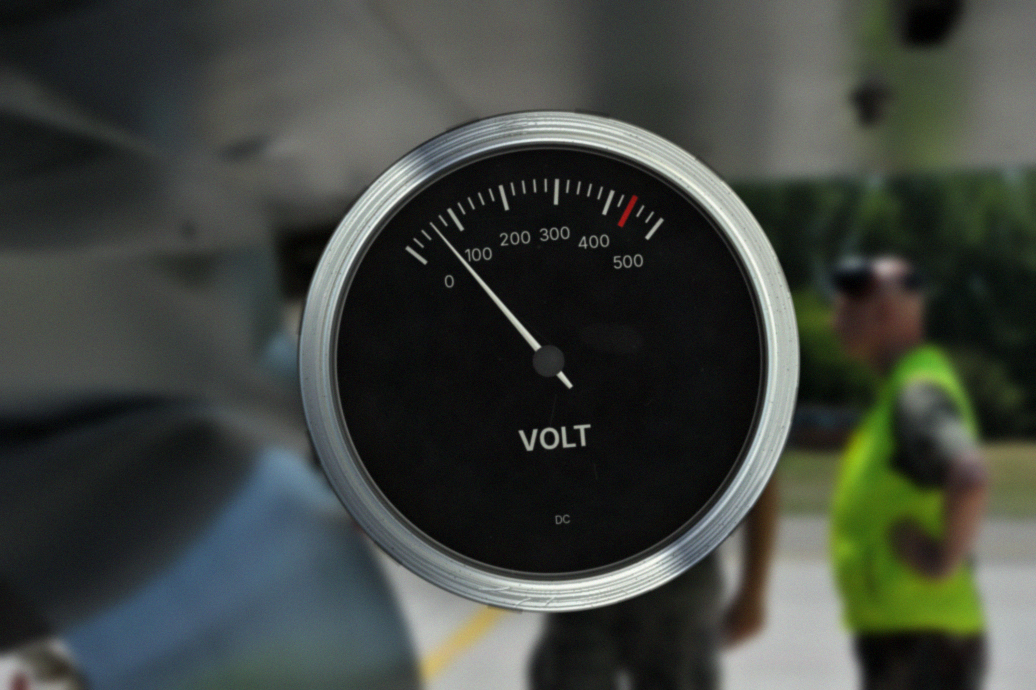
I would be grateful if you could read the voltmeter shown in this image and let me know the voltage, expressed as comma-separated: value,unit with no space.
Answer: 60,V
